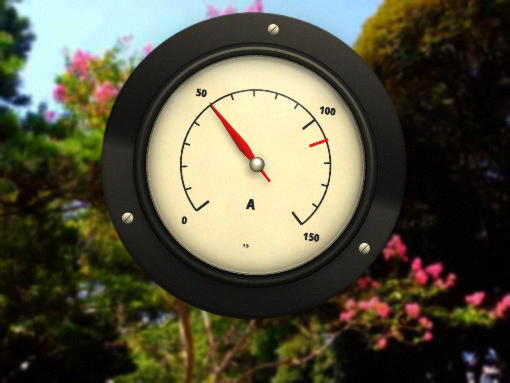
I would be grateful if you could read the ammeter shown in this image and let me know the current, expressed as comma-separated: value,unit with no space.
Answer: 50,A
